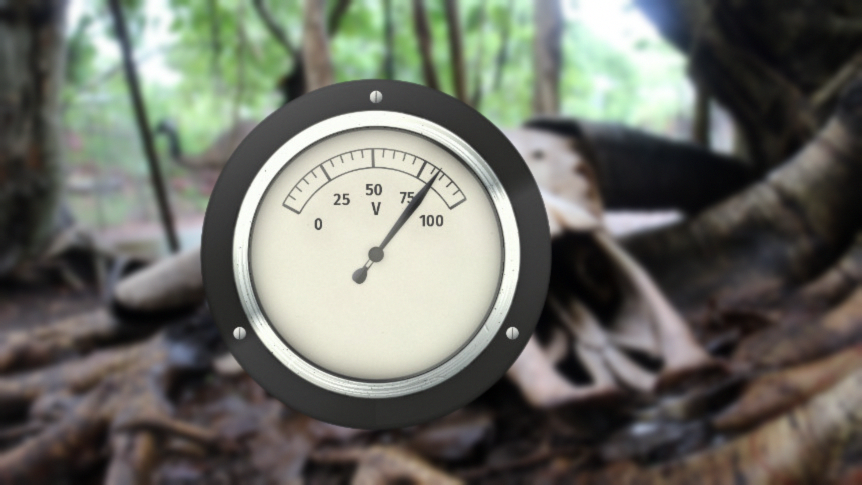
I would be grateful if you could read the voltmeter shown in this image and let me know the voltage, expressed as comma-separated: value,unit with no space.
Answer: 82.5,V
